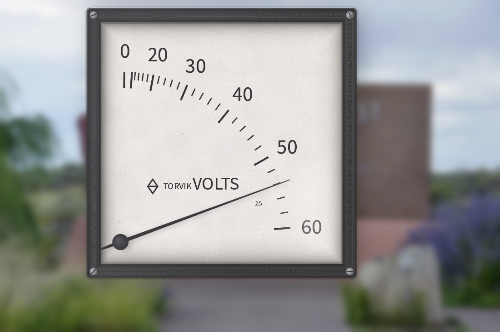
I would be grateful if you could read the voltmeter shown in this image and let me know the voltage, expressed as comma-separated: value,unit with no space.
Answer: 54,V
